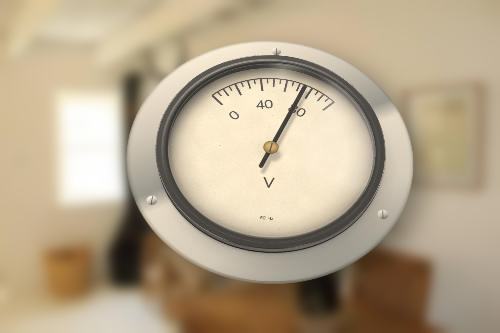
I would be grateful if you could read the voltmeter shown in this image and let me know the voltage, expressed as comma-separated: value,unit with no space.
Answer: 75,V
